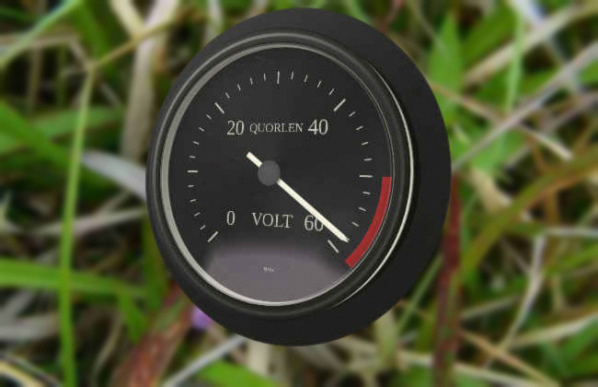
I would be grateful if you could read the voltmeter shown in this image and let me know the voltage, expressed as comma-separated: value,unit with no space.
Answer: 58,V
